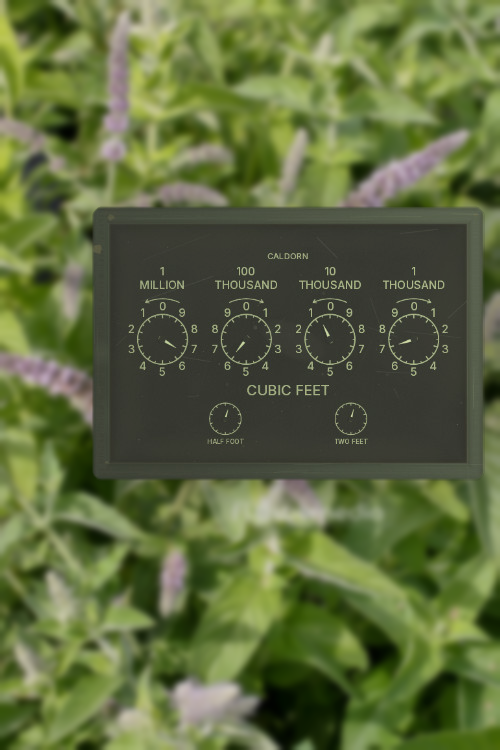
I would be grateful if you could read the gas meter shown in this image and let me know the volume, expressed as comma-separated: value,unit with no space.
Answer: 660700,ft³
